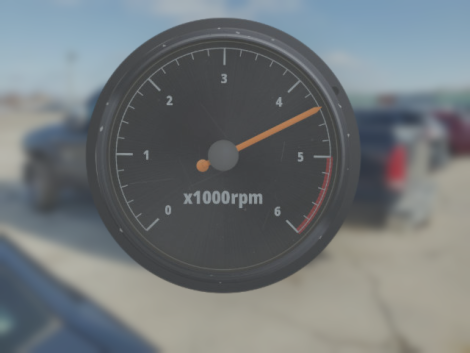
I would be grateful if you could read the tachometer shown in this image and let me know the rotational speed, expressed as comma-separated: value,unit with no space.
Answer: 4400,rpm
